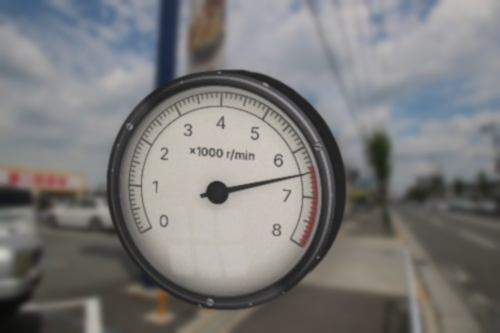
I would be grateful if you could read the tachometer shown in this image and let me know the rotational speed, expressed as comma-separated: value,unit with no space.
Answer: 6500,rpm
